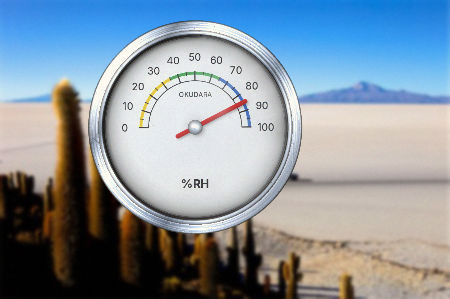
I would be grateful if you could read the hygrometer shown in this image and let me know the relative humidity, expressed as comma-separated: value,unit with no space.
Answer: 85,%
